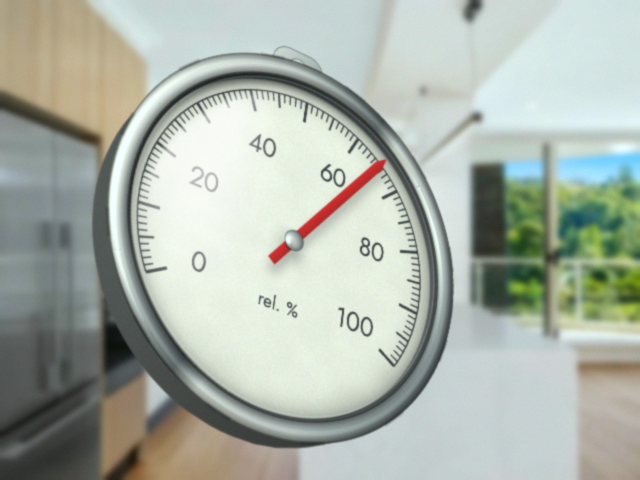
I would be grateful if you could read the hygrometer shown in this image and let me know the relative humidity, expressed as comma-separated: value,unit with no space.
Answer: 65,%
